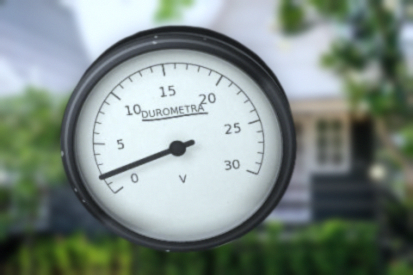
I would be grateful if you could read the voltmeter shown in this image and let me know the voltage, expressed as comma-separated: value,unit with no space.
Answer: 2,V
